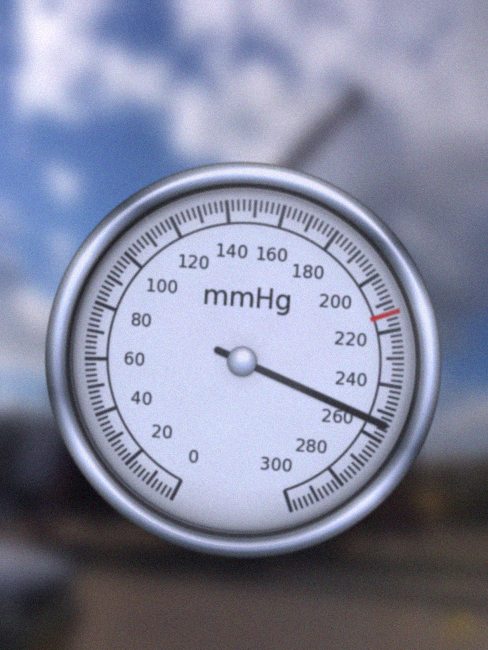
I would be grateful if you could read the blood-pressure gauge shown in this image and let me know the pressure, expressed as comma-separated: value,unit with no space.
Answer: 254,mmHg
